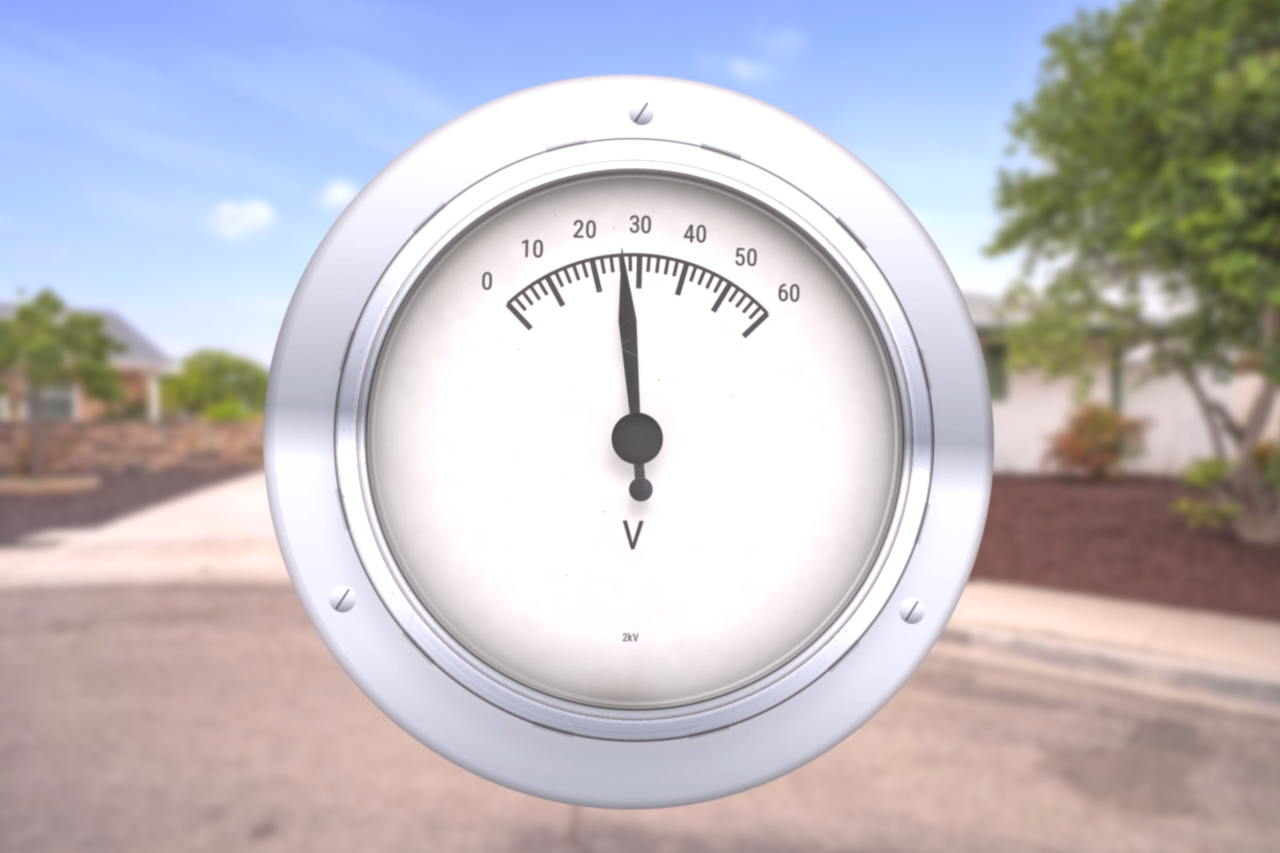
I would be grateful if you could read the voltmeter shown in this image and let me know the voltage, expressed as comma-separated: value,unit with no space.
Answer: 26,V
